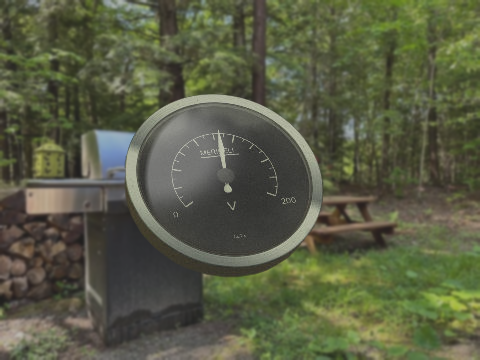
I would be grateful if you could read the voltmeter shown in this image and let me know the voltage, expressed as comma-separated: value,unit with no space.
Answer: 105,V
